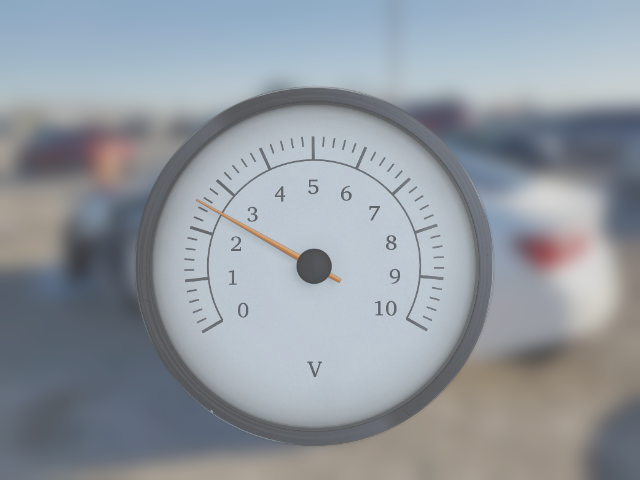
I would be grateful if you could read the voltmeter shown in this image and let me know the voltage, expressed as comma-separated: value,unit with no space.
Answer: 2.5,V
